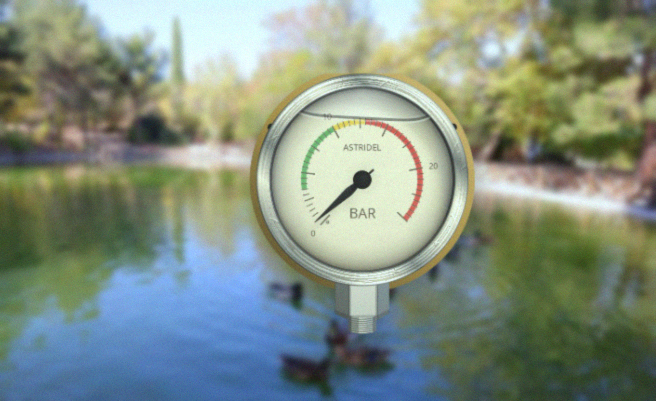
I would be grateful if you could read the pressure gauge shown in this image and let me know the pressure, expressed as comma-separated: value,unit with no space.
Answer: 0.5,bar
